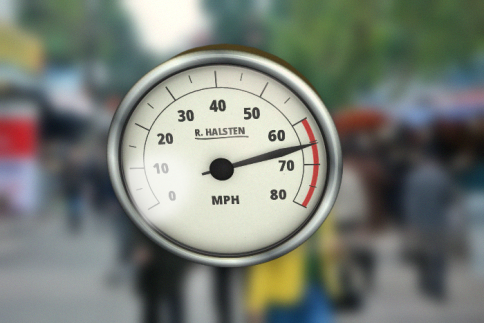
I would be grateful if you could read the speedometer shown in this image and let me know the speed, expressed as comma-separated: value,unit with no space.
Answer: 65,mph
